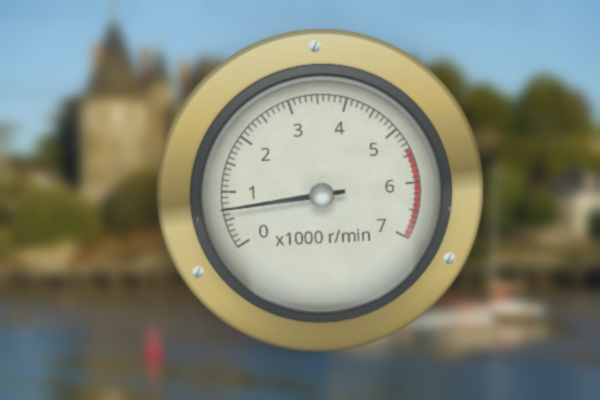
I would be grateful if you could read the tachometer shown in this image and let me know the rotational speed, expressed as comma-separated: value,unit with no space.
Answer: 700,rpm
